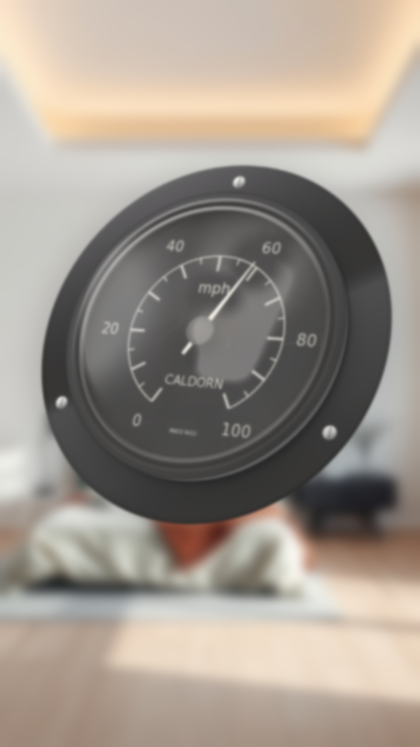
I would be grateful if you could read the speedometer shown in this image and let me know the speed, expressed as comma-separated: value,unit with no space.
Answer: 60,mph
